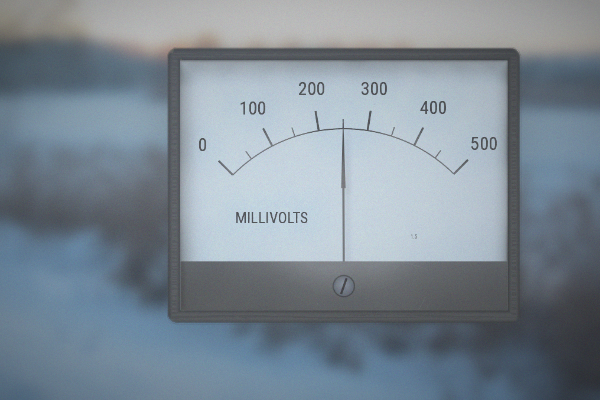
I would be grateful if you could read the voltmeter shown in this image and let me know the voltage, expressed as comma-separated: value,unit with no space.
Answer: 250,mV
